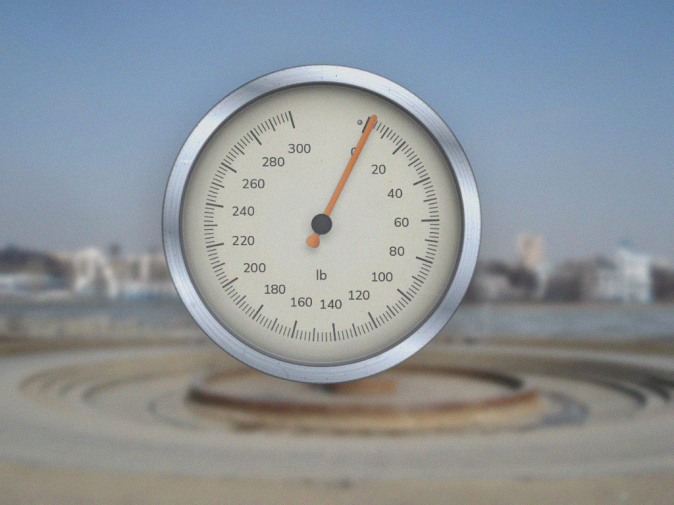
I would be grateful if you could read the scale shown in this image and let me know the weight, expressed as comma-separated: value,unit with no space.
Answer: 2,lb
